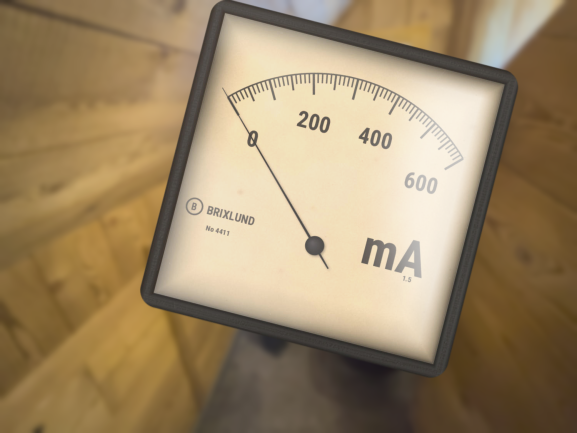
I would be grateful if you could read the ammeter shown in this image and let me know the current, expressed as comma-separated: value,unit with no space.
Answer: 0,mA
